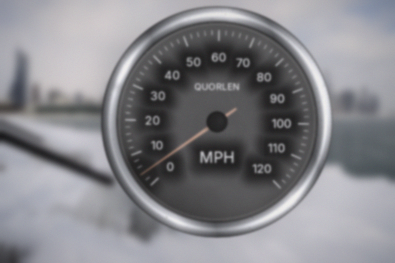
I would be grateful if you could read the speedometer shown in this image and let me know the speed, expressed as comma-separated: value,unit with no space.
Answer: 4,mph
